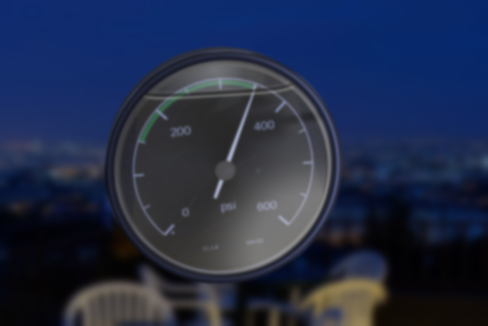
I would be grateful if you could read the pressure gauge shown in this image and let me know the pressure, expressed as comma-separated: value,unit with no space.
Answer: 350,psi
